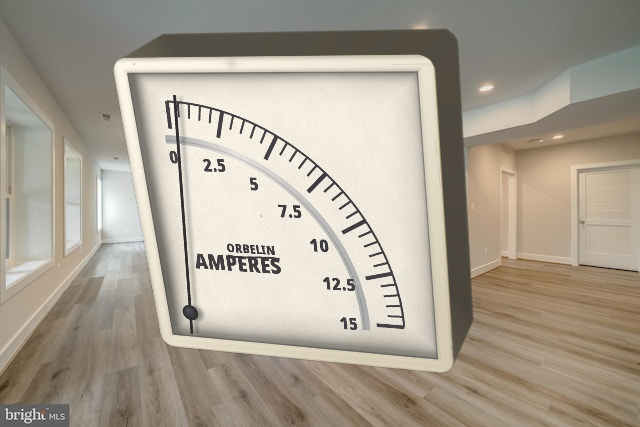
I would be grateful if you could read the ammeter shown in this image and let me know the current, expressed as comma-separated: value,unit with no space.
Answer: 0.5,A
